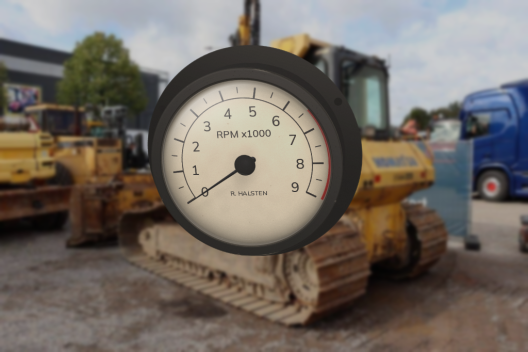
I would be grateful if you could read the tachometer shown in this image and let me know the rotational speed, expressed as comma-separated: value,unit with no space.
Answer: 0,rpm
